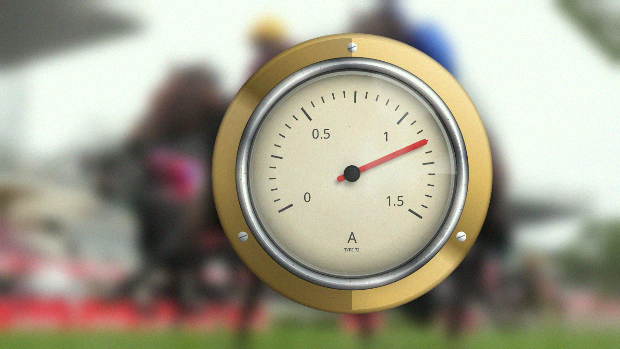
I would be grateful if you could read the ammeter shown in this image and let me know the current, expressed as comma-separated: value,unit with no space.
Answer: 1.15,A
